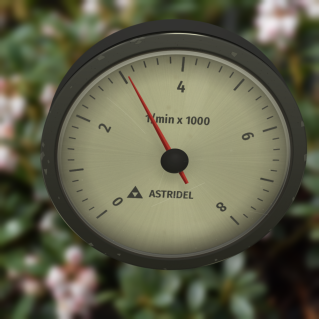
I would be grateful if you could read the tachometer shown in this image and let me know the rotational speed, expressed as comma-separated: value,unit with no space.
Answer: 3100,rpm
